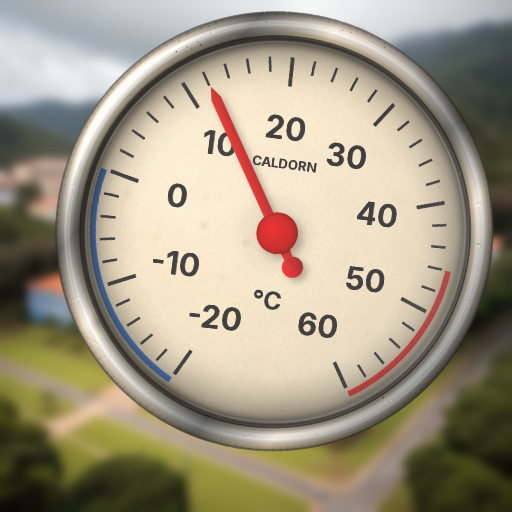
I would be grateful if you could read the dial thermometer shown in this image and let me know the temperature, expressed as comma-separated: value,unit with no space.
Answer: 12,°C
